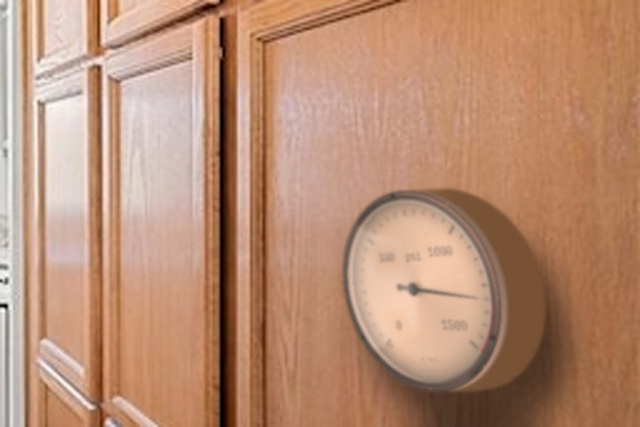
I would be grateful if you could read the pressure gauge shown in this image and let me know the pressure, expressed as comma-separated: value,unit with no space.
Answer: 1300,psi
